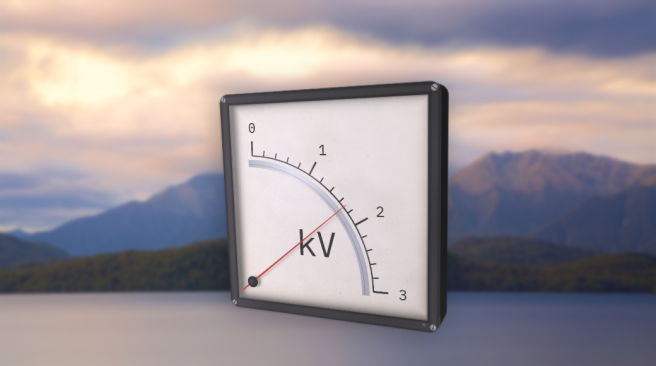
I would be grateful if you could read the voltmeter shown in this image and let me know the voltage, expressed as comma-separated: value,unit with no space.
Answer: 1.7,kV
